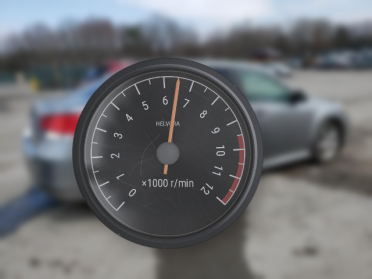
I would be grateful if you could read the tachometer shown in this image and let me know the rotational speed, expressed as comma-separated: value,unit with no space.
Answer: 6500,rpm
